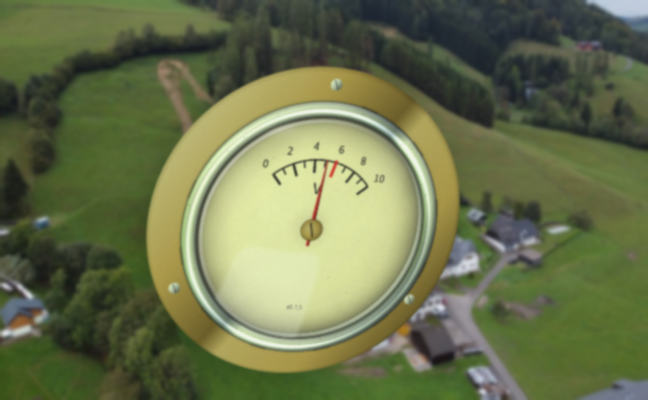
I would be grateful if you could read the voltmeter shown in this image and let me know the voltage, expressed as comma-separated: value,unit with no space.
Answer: 5,V
